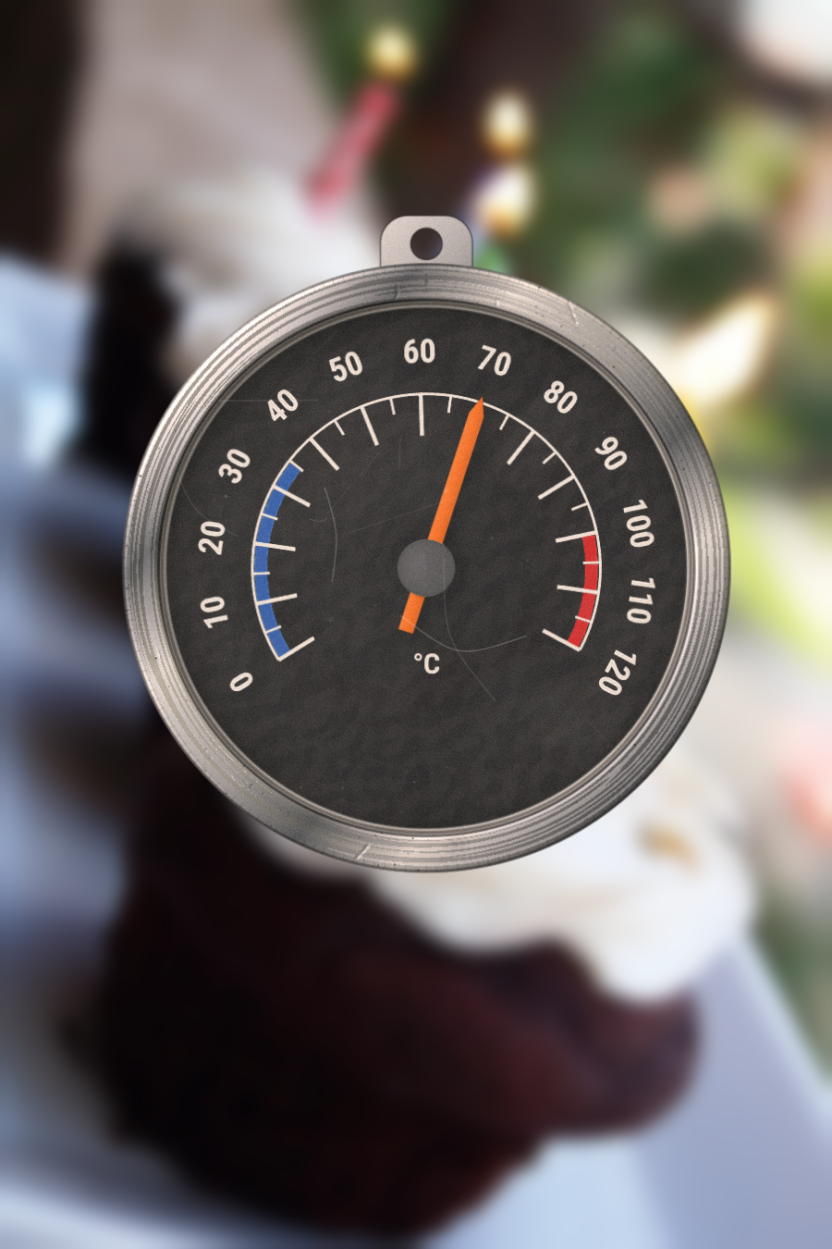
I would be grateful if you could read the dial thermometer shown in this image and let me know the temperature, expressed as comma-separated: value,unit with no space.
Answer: 70,°C
